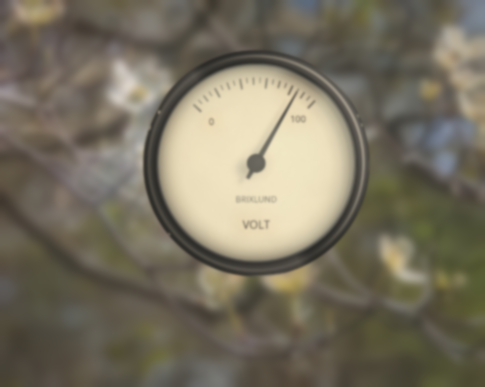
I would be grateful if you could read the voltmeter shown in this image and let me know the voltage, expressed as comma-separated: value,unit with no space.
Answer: 85,V
